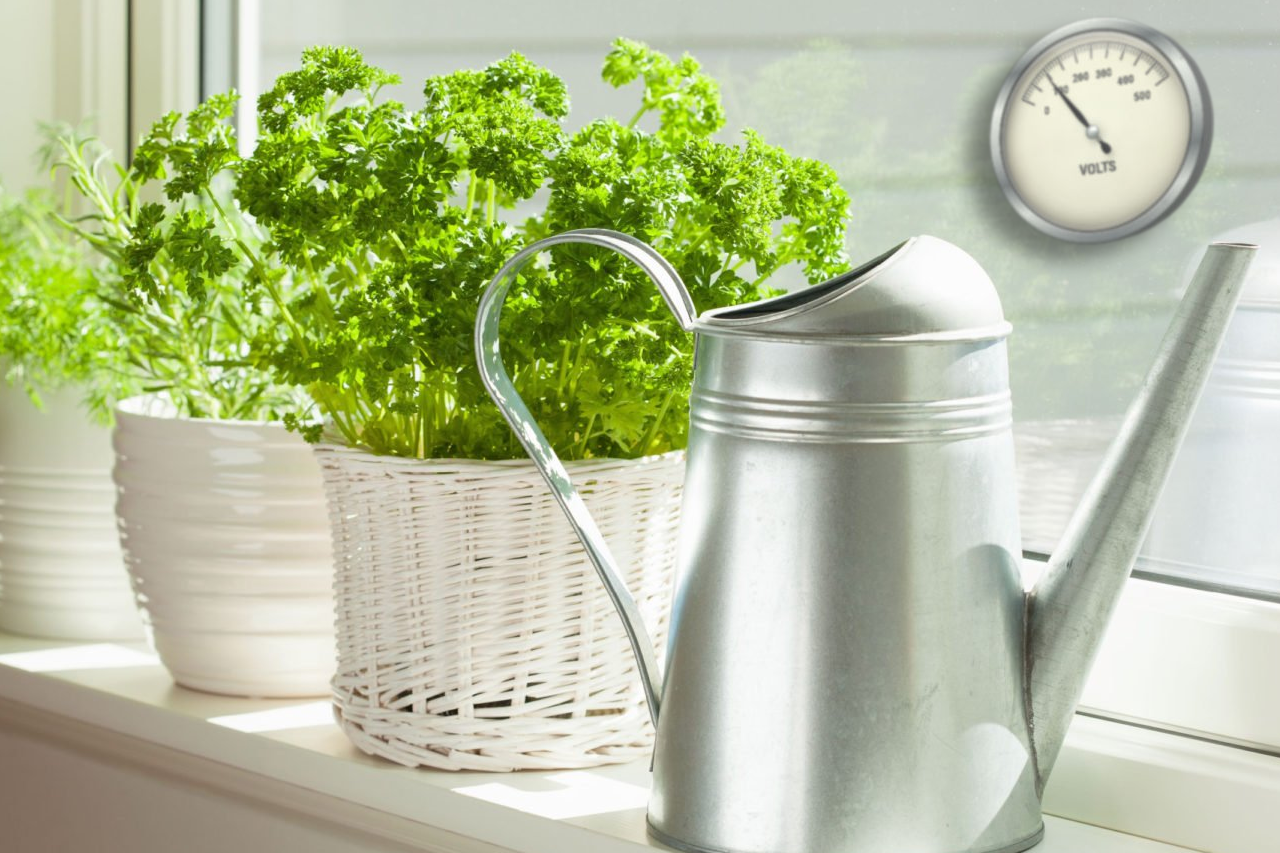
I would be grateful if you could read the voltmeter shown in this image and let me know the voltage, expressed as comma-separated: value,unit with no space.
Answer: 100,V
